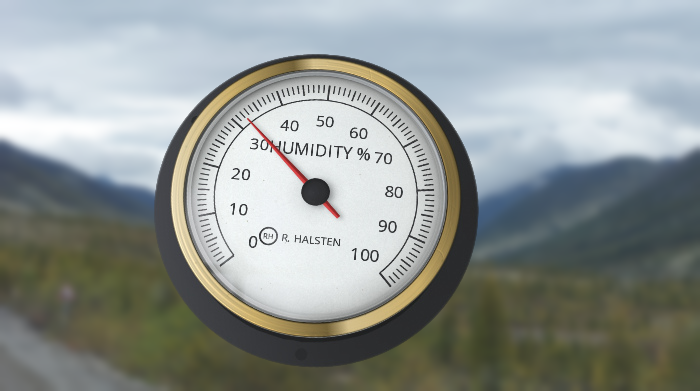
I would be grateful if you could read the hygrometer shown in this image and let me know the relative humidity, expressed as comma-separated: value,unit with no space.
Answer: 32,%
